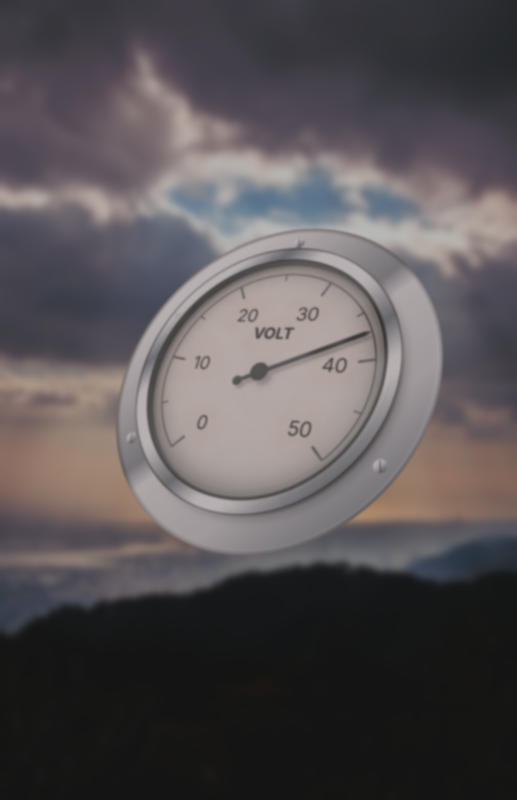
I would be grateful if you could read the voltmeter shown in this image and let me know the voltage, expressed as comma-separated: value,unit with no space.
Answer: 37.5,V
